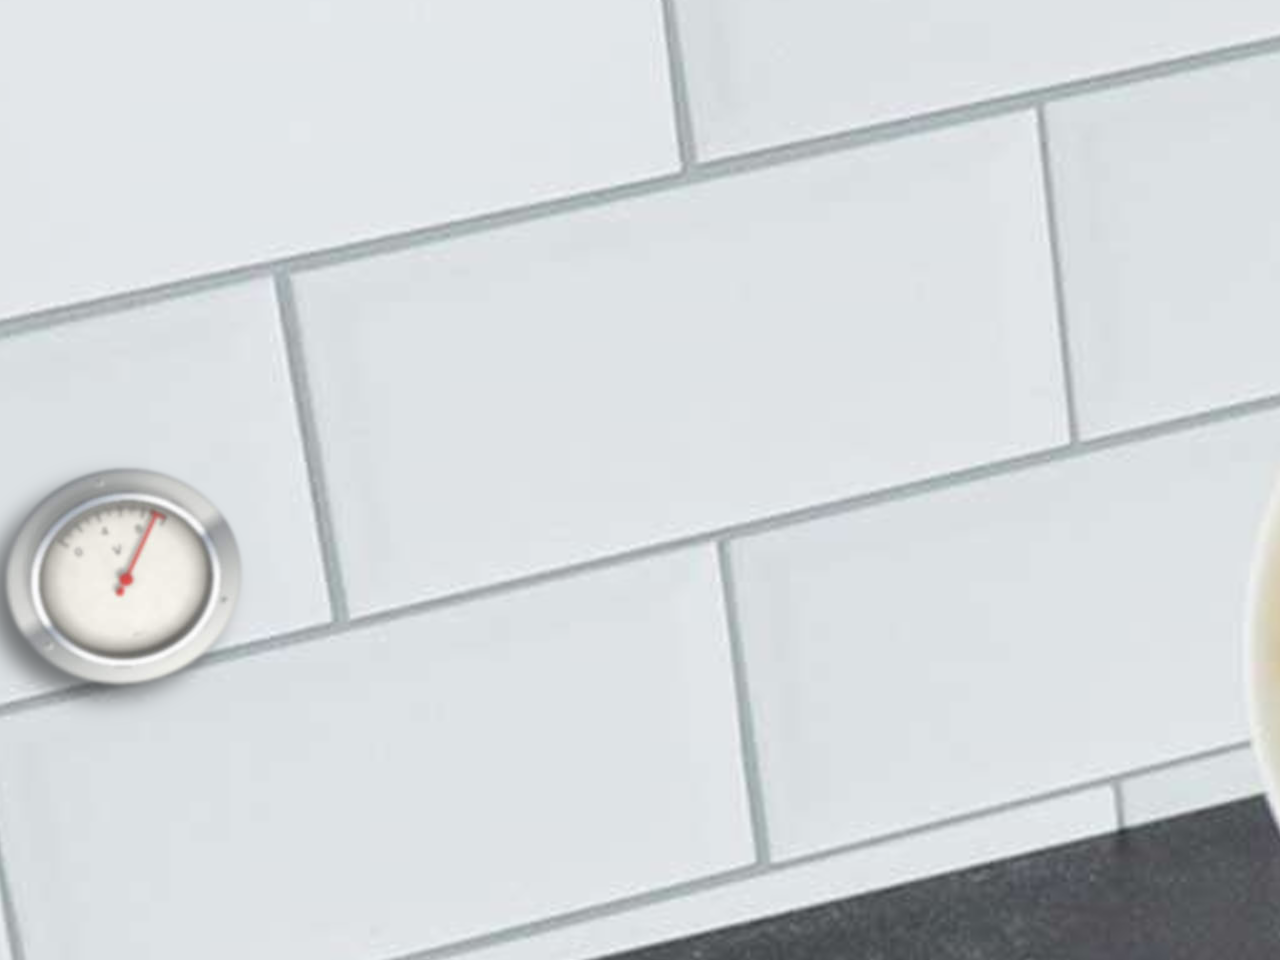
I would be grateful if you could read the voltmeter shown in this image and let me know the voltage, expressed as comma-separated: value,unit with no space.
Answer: 9,V
